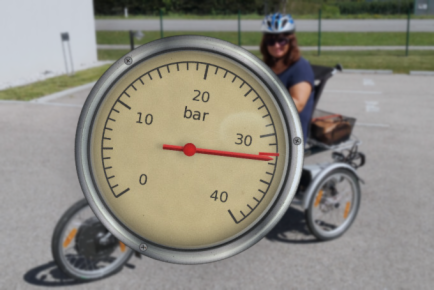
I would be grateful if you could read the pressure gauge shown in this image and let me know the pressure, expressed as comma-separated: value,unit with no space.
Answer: 32.5,bar
